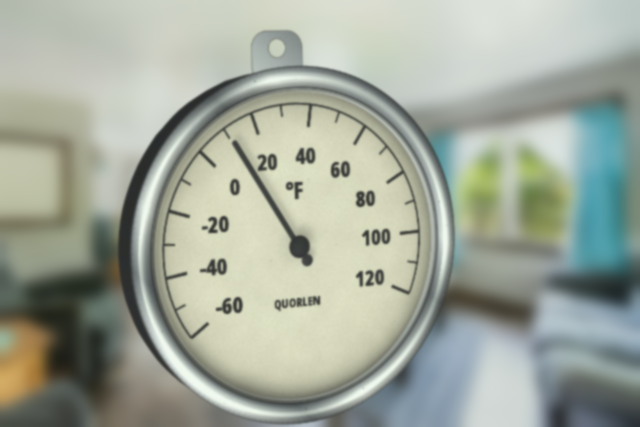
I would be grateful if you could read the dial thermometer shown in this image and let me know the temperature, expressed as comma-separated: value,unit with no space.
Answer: 10,°F
